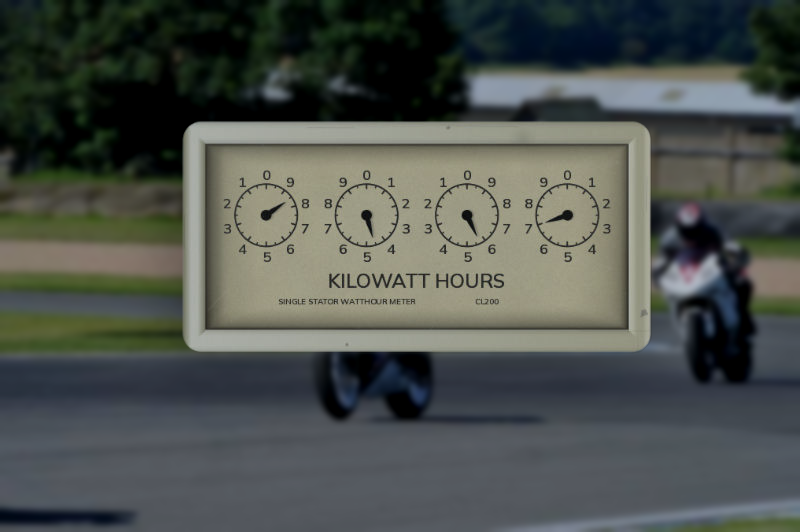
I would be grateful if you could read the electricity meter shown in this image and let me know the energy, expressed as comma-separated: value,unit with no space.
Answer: 8457,kWh
